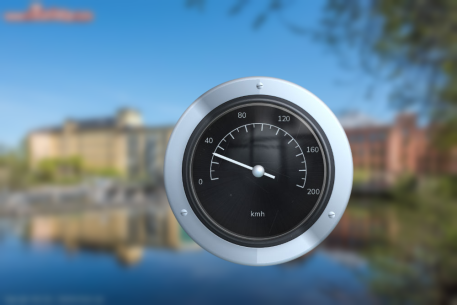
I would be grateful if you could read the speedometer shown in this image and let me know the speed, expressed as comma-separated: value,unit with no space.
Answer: 30,km/h
